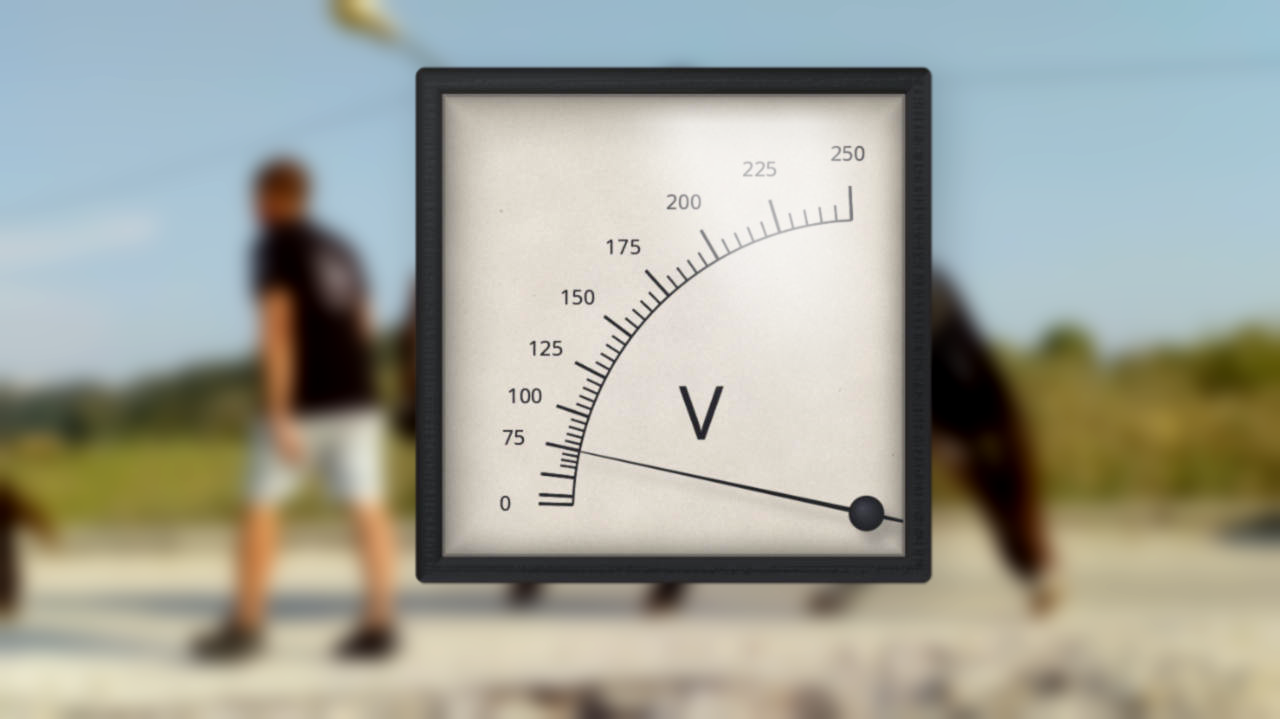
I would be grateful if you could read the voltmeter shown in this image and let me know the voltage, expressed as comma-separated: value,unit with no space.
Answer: 75,V
